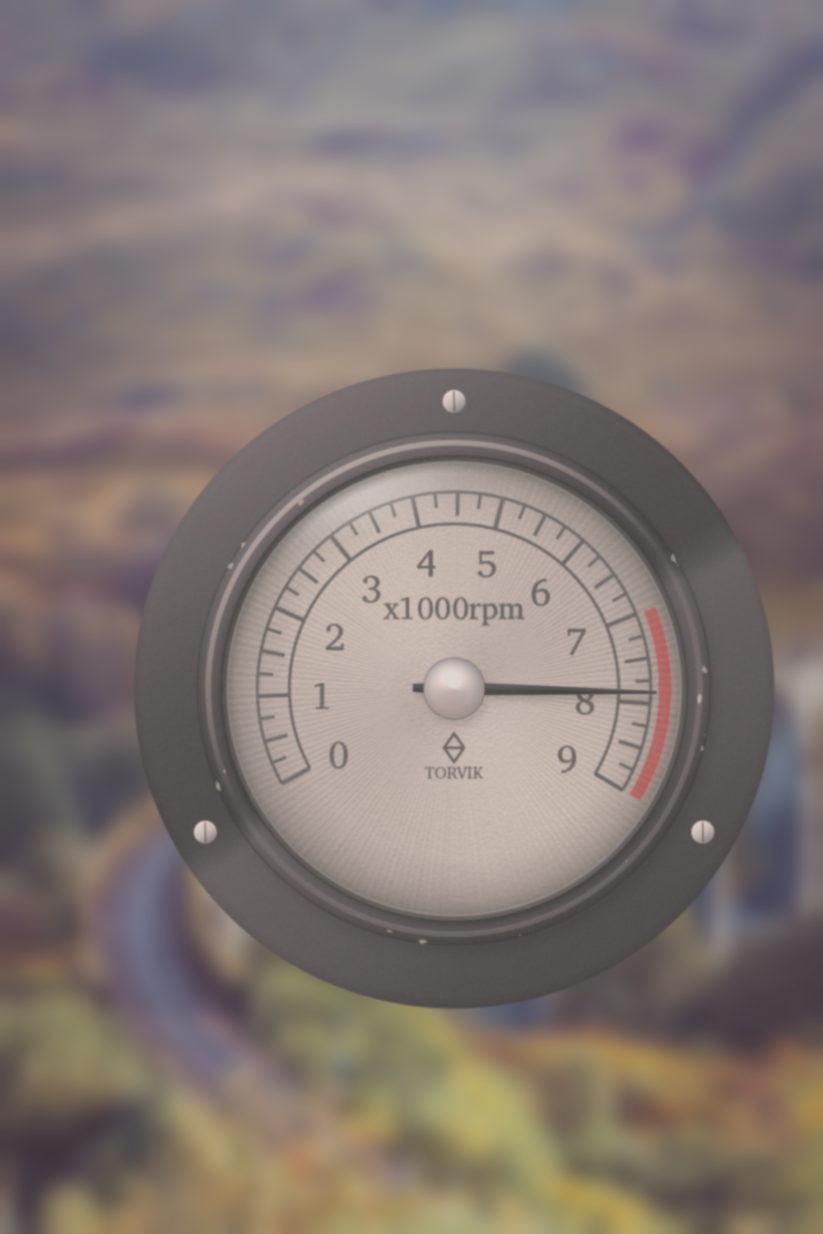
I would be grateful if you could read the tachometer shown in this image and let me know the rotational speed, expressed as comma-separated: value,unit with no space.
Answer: 7875,rpm
